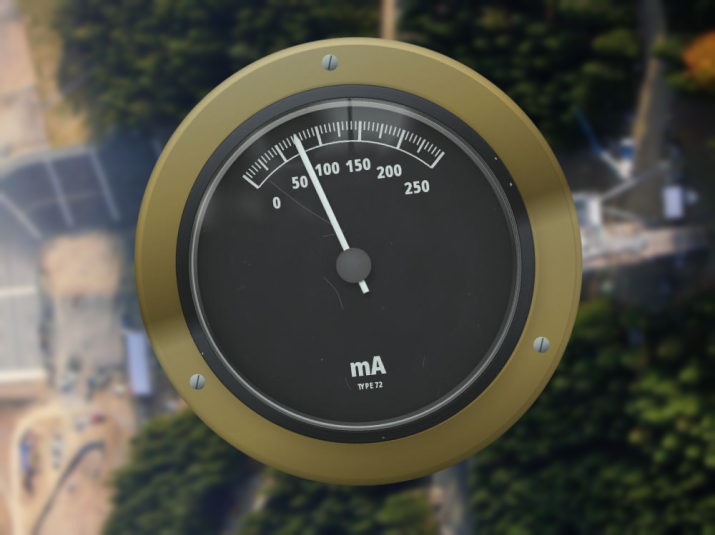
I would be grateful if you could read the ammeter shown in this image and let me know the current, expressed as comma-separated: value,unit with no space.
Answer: 75,mA
